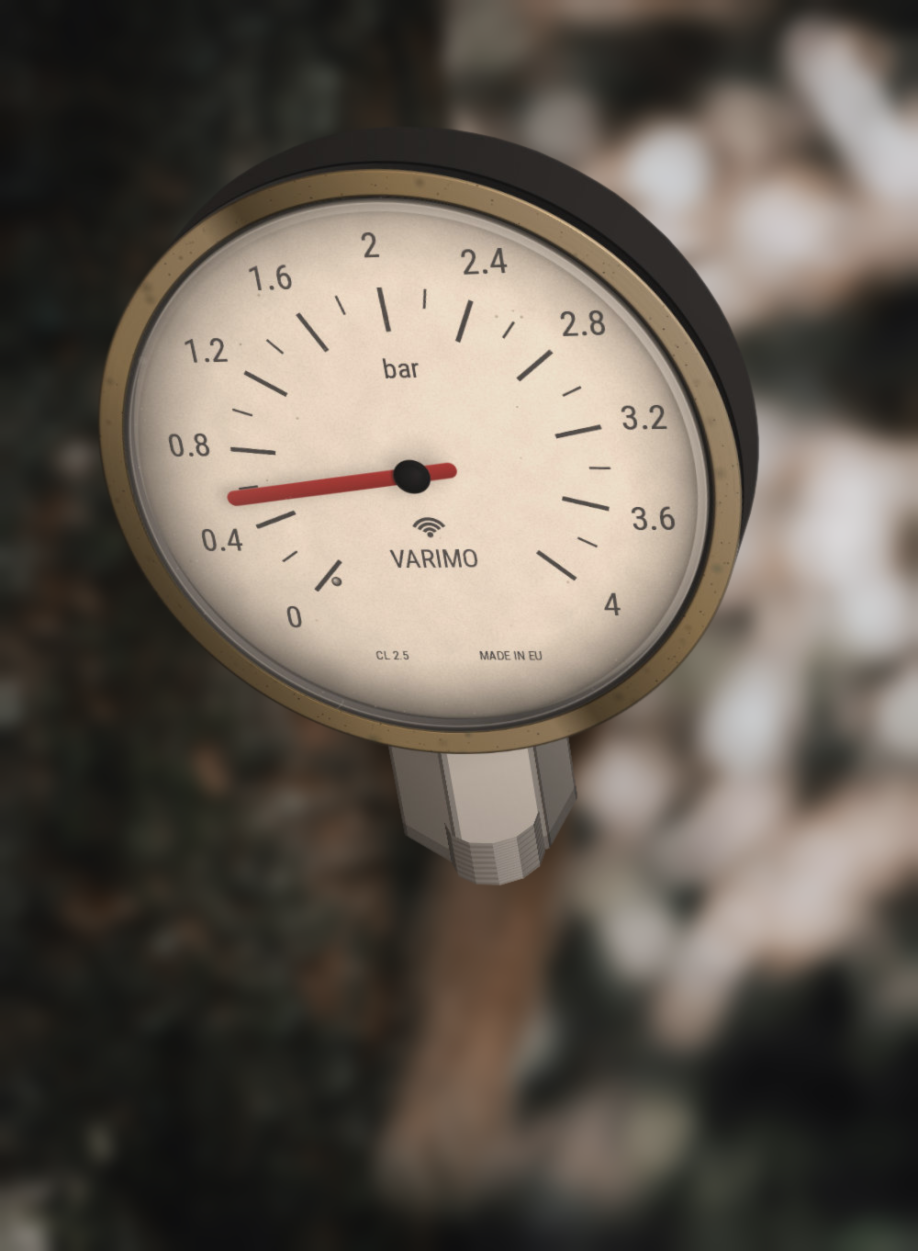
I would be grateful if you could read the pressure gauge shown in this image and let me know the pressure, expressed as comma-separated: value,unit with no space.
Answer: 0.6,bar
